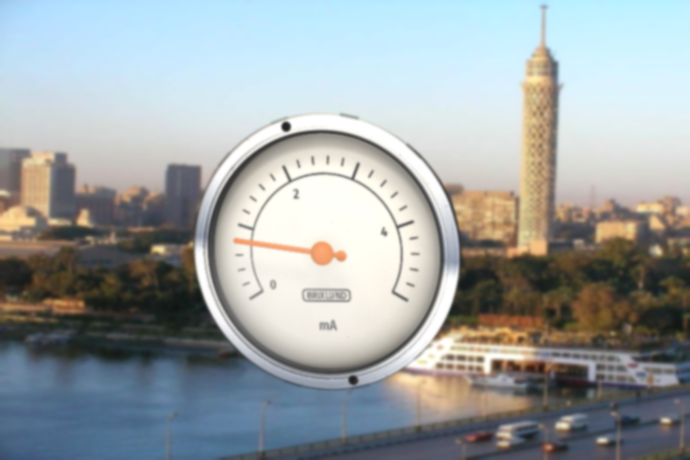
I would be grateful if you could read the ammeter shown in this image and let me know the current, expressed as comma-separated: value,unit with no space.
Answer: 0.8,mA
